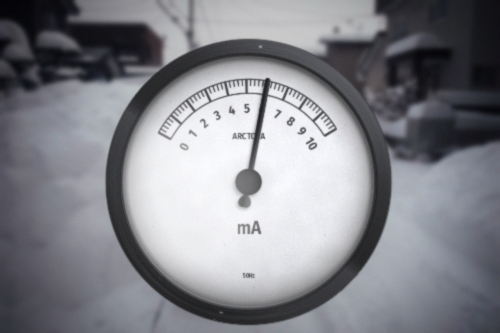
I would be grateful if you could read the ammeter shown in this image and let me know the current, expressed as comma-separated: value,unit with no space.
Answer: 6,mA
